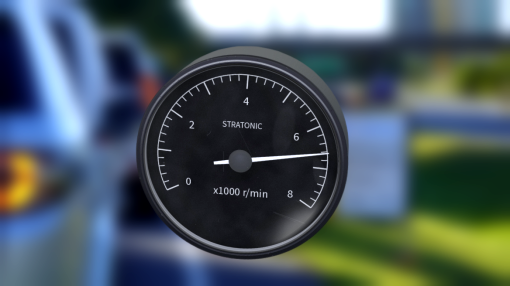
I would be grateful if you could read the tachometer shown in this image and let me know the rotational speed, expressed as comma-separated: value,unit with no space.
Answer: 6600,rpm
